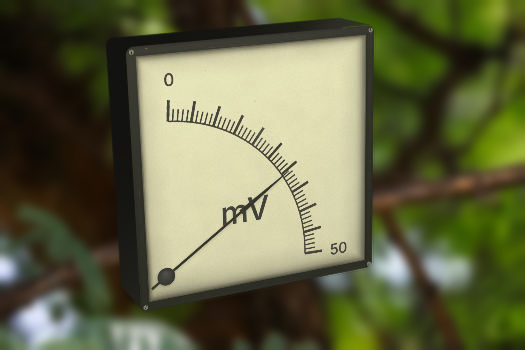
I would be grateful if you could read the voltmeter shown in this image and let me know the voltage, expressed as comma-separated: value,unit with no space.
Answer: 30,mV
